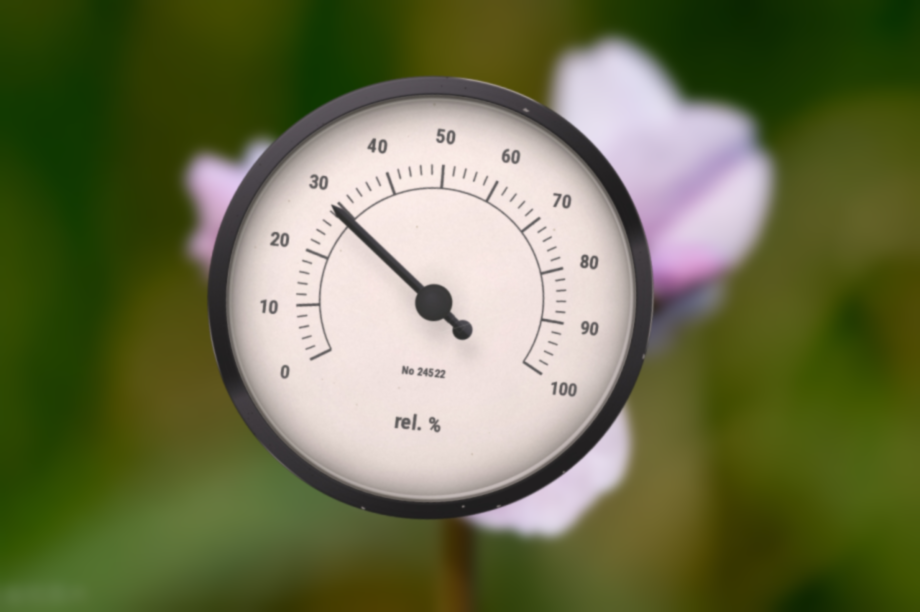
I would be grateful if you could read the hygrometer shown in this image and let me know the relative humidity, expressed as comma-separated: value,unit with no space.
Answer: 29,%
